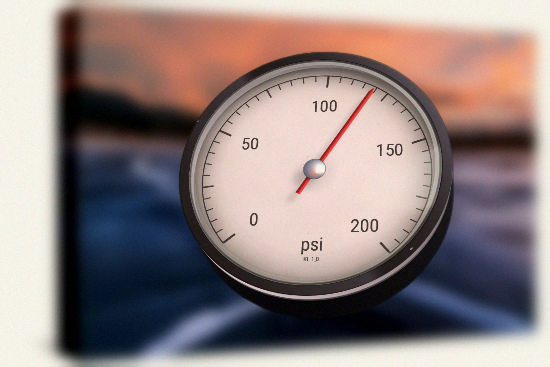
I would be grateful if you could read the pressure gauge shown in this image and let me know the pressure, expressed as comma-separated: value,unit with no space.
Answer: 120,psi
